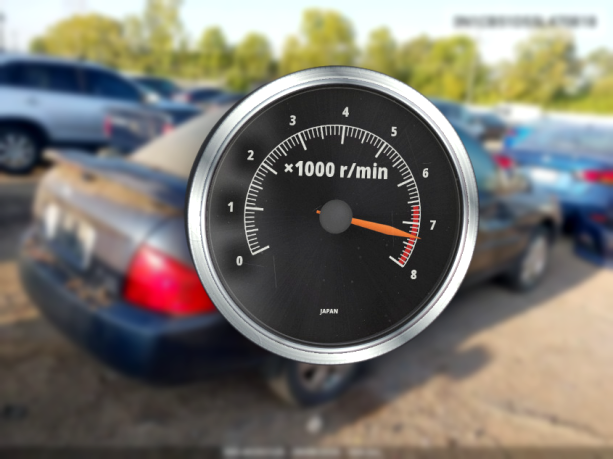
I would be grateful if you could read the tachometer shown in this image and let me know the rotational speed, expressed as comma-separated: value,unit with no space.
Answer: 7300,rpm
